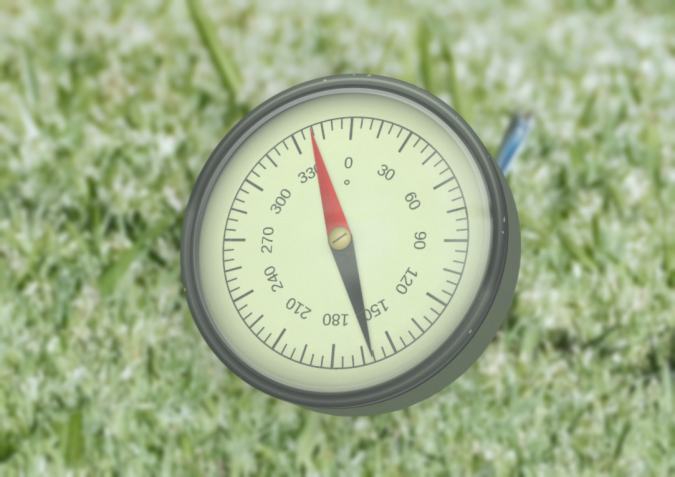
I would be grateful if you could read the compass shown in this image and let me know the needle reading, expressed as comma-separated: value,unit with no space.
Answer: 340,°
